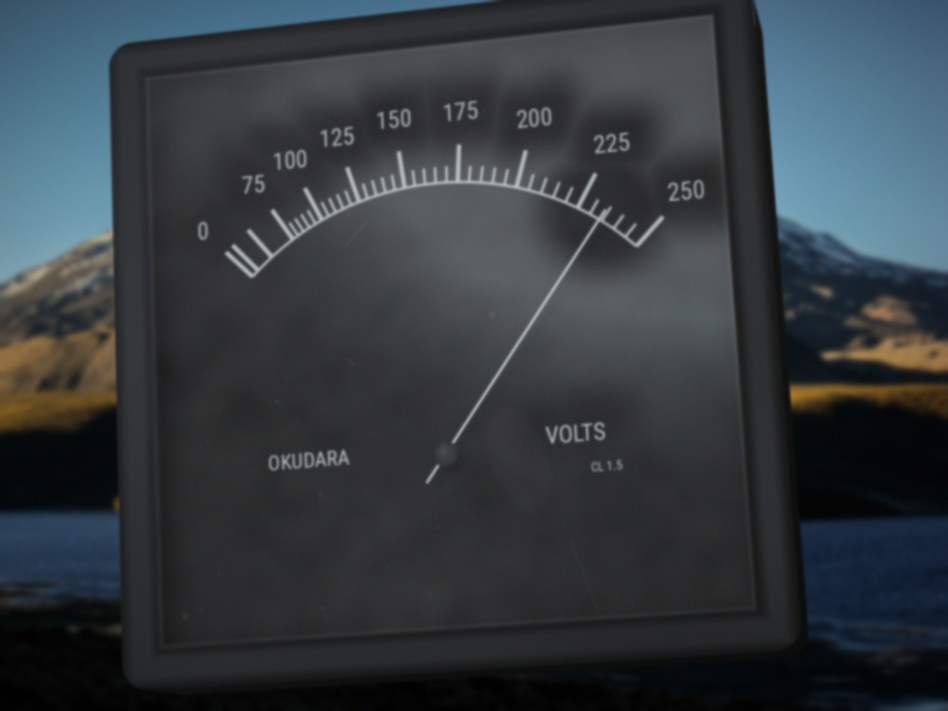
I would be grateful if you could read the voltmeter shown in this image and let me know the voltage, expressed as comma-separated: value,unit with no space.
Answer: 235,V
